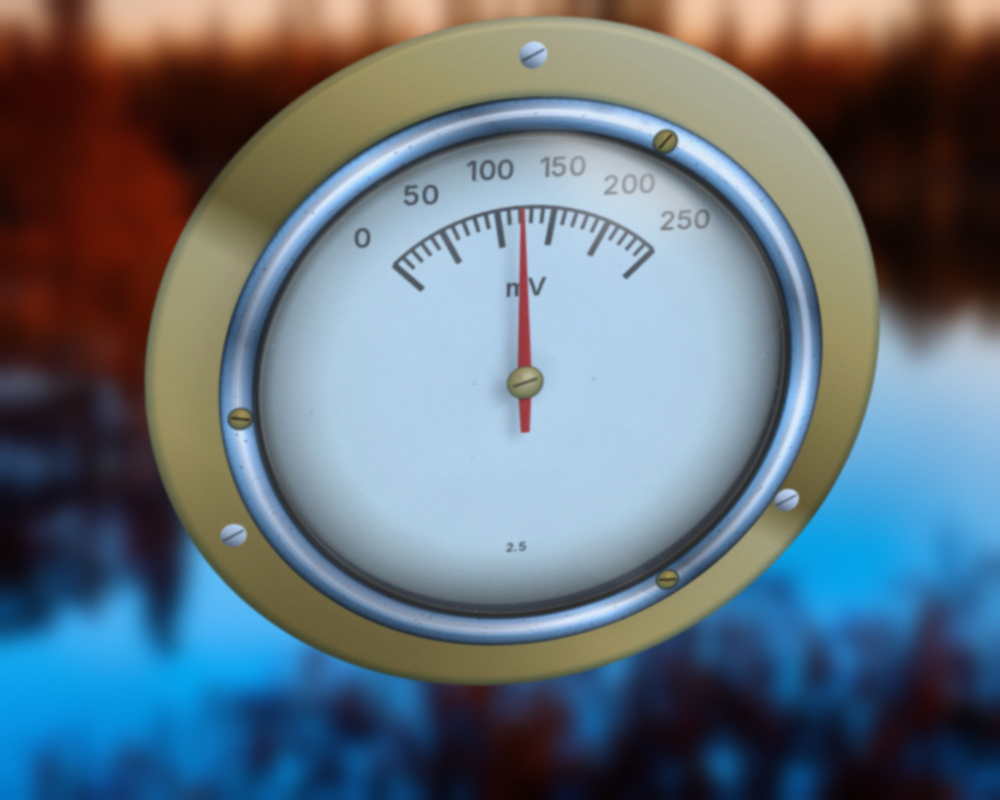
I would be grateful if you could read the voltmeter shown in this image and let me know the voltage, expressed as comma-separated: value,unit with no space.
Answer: 120,mV
